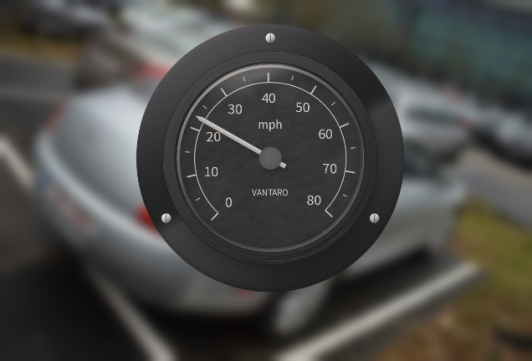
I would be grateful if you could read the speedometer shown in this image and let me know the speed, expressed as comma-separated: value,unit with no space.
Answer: 22.5,mph
